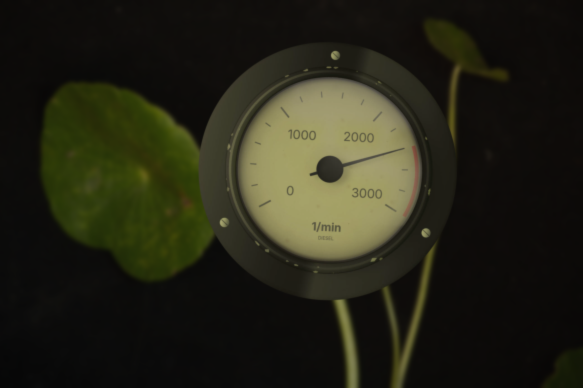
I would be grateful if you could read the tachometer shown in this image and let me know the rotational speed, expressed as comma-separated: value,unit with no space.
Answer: 2400,rpm
